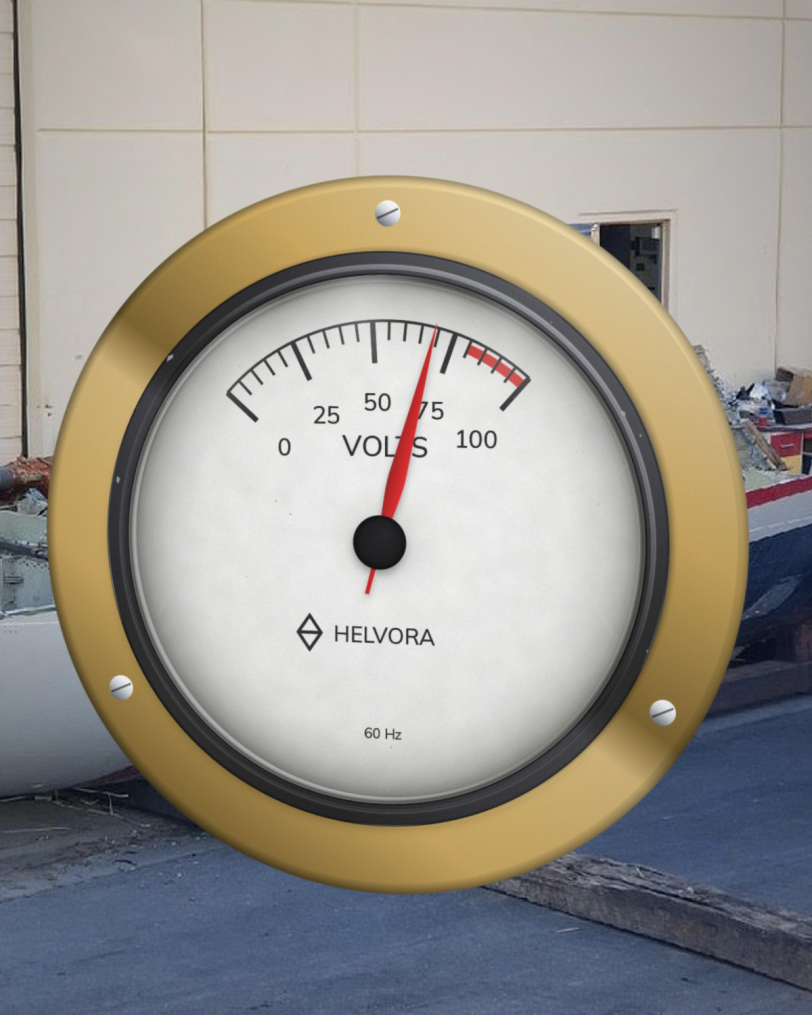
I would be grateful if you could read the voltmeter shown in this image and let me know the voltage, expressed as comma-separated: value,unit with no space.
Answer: 70,V
